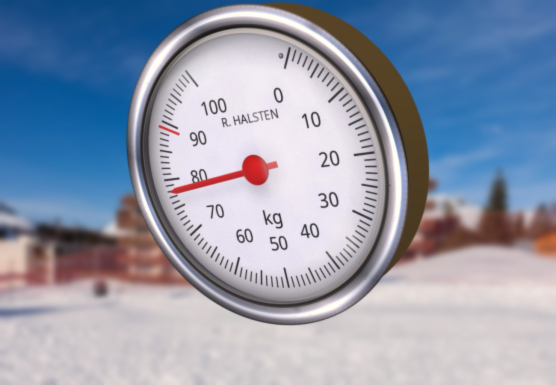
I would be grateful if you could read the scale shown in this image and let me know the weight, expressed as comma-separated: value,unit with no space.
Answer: 78,kg
